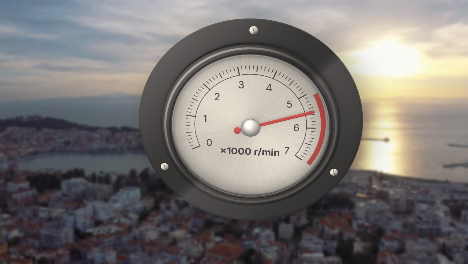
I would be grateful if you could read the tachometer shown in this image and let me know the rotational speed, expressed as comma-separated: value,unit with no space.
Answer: 5500,rpm
